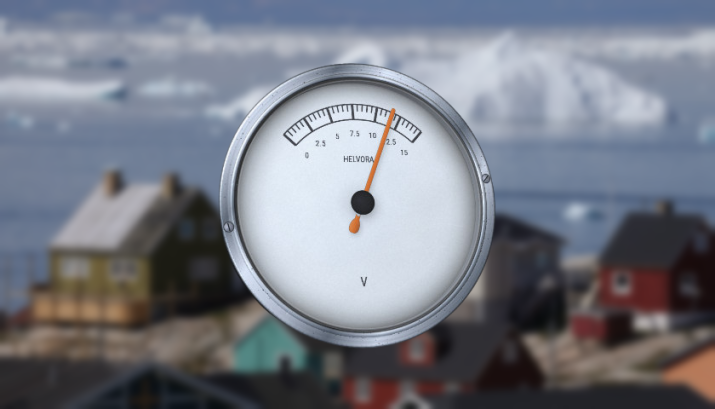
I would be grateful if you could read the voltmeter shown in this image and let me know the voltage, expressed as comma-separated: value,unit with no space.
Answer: 11.5,V
